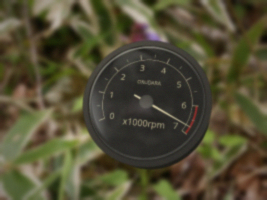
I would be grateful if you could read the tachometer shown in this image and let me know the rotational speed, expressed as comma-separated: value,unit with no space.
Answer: 6750,rpm
